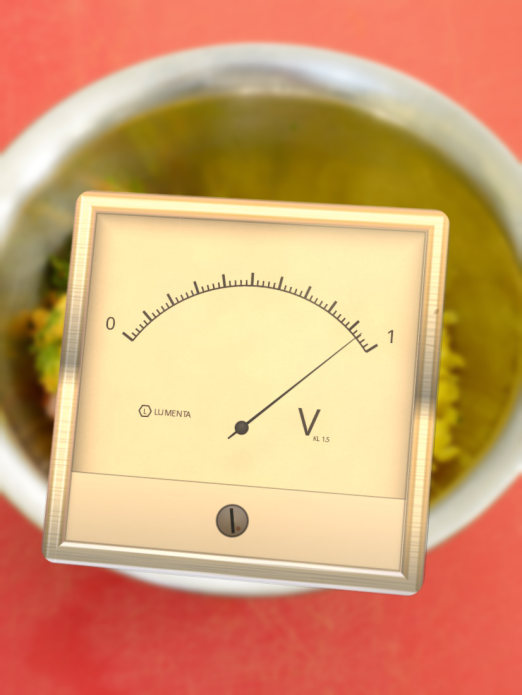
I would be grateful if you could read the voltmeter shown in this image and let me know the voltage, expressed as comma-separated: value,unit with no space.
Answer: 0.94,V
